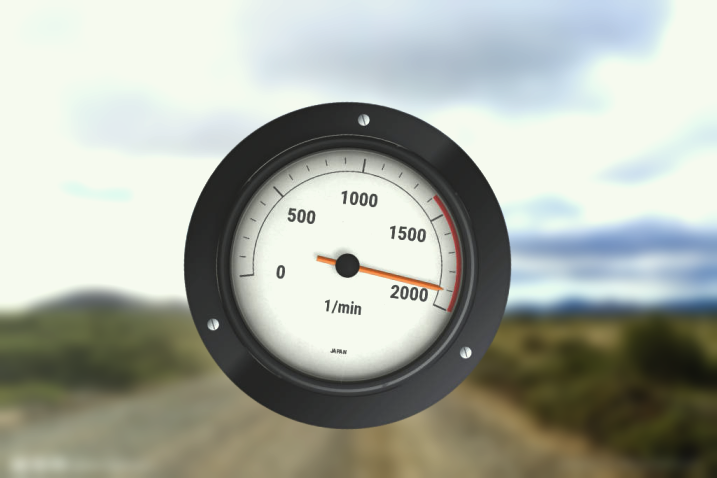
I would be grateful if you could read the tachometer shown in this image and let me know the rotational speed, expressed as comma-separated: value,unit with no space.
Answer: 1900,rpm
